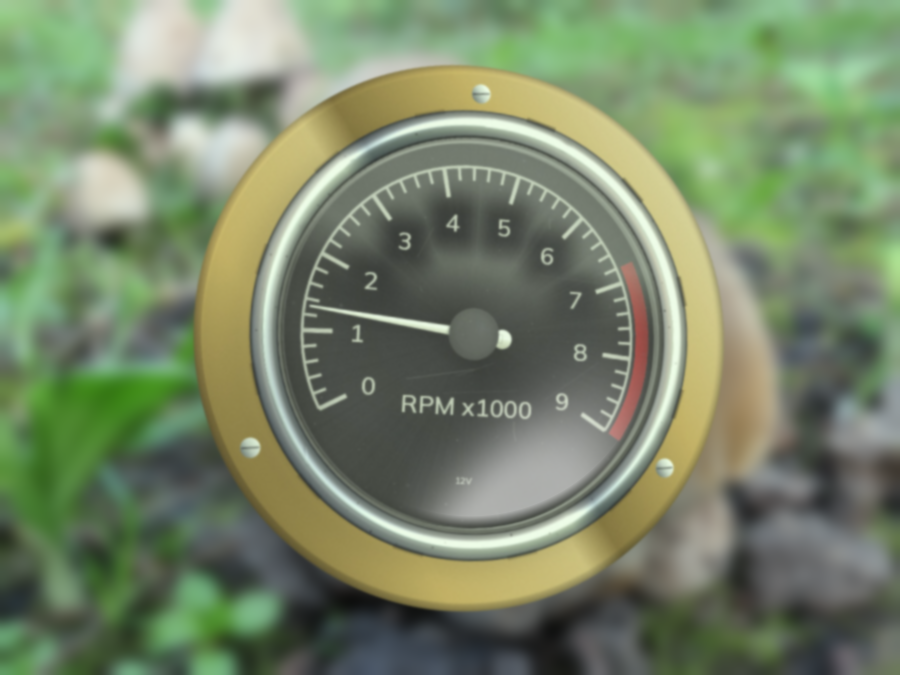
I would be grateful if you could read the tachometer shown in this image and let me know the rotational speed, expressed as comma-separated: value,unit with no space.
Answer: 1300,rpm
